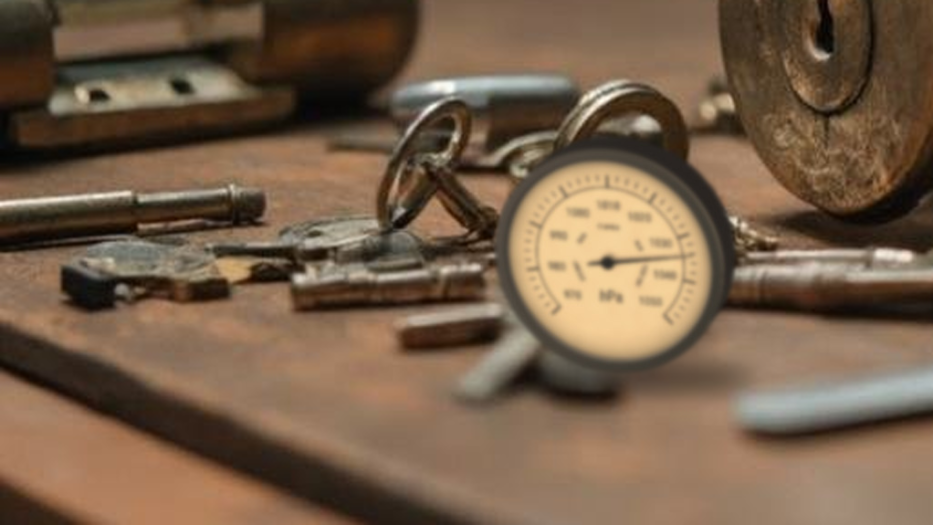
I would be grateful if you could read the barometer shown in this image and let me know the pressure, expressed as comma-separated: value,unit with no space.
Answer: 1034,hPa
